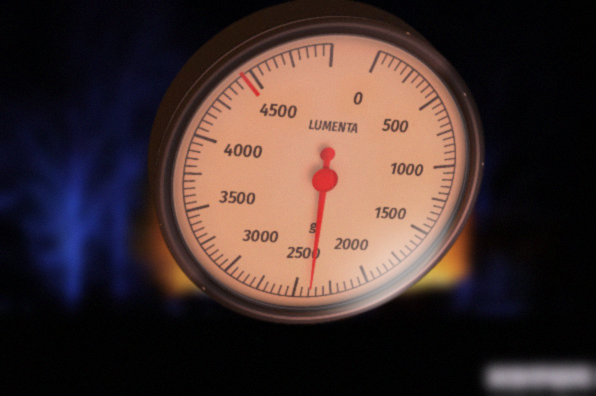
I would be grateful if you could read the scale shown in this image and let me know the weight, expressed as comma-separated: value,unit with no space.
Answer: 2400,g
